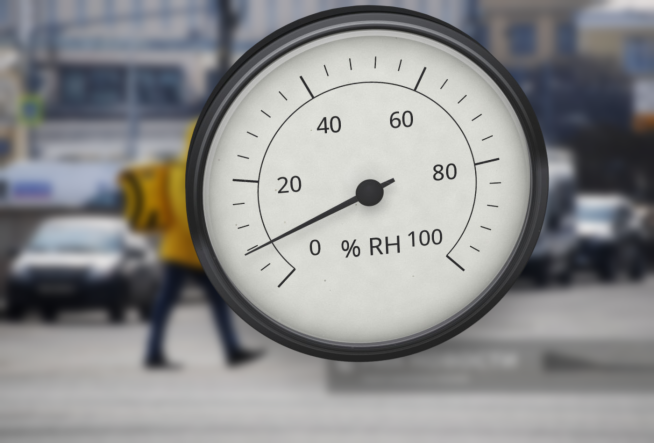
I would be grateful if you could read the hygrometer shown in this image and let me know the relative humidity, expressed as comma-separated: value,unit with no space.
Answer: 8,%
